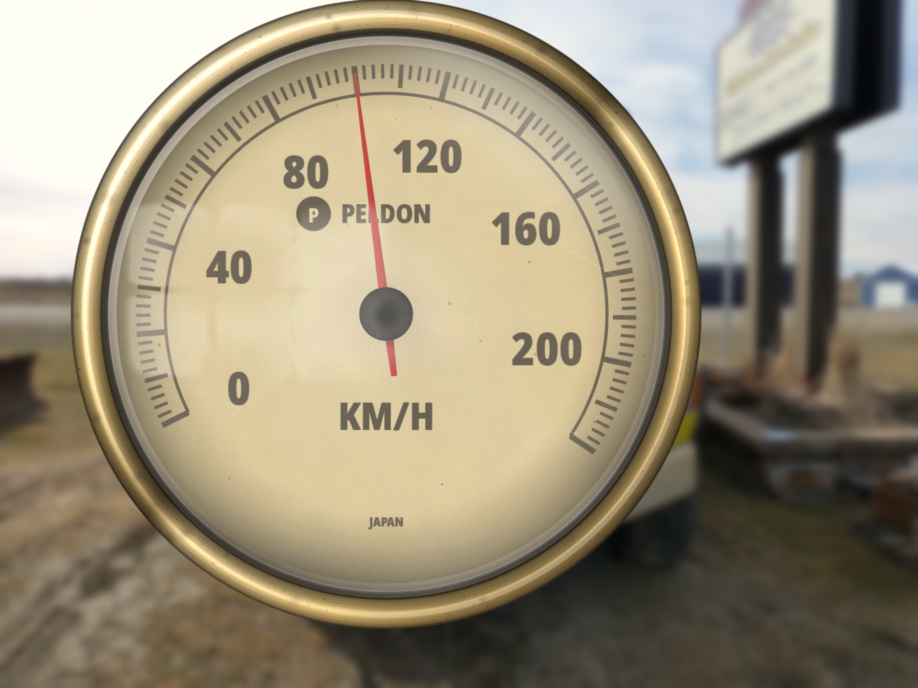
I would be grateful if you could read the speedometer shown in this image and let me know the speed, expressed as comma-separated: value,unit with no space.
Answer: 100,km/h
